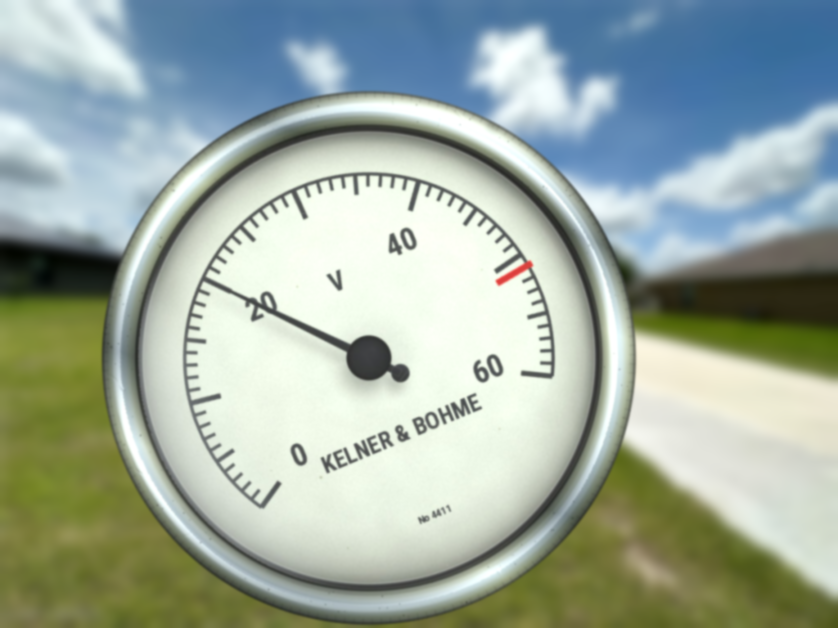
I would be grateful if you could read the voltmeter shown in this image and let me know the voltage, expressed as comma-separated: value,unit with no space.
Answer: 20,V
